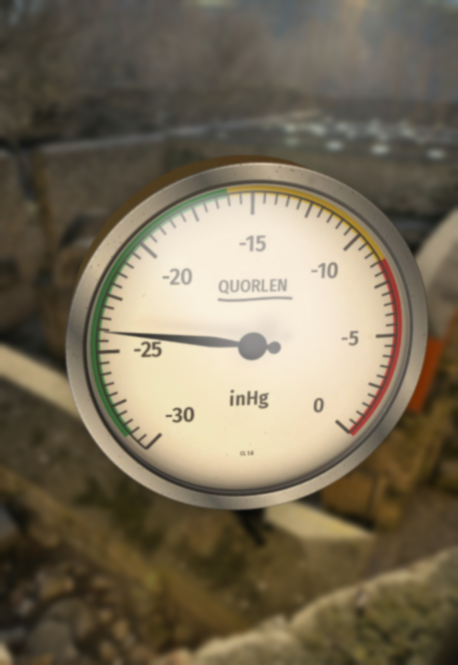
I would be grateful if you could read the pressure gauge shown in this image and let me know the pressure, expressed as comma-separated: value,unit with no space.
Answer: -24,inHg
